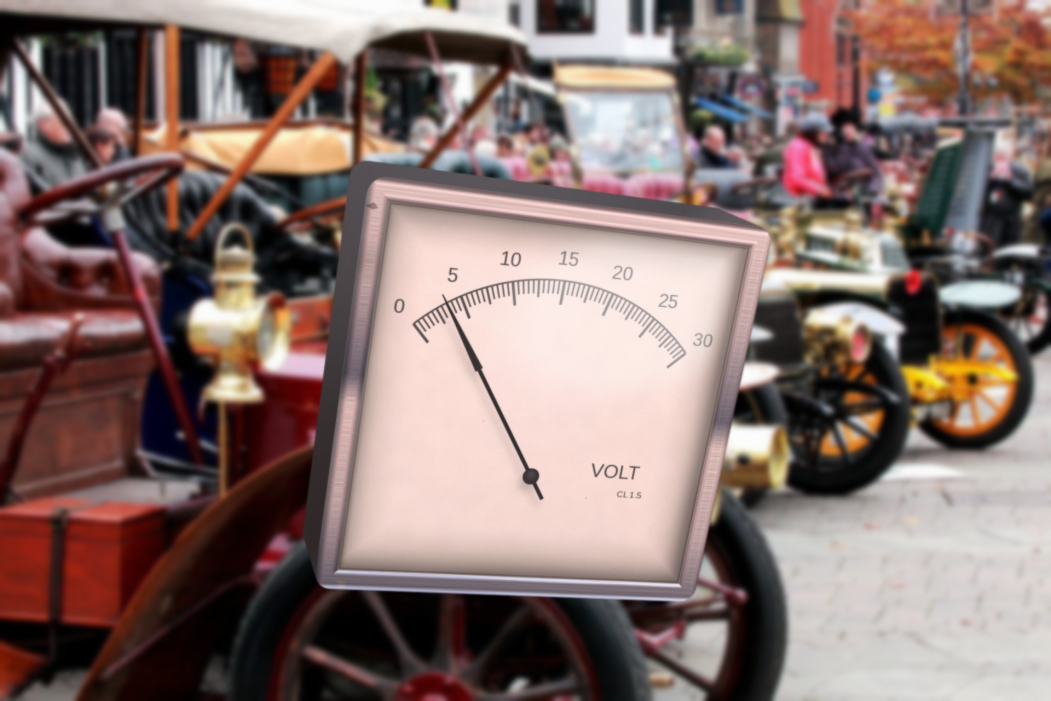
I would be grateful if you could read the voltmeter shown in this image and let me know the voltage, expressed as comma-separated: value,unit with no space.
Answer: 3.5,V
